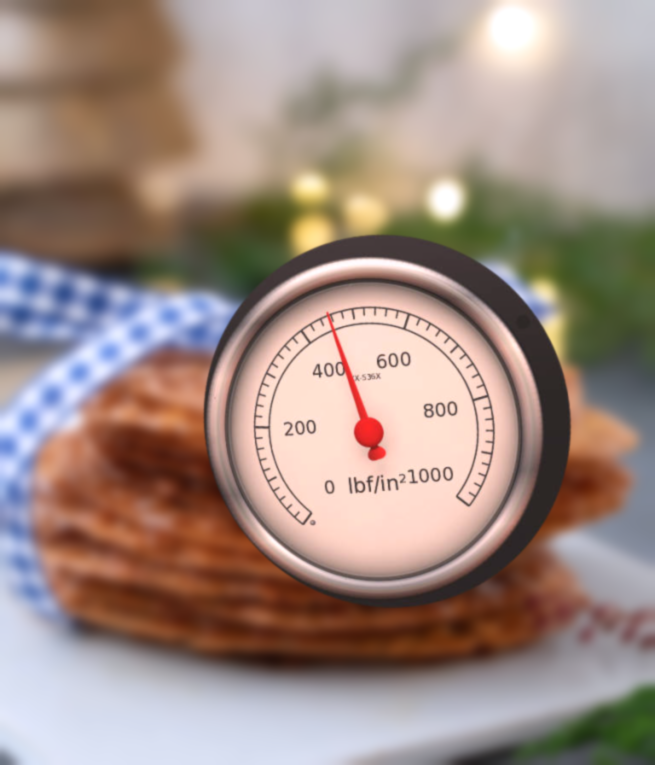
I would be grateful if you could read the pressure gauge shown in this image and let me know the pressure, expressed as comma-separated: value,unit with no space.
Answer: 460,psi
